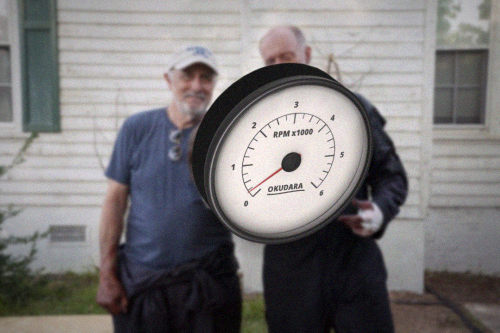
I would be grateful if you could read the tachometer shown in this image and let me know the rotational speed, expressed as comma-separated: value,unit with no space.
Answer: 250,rpm
